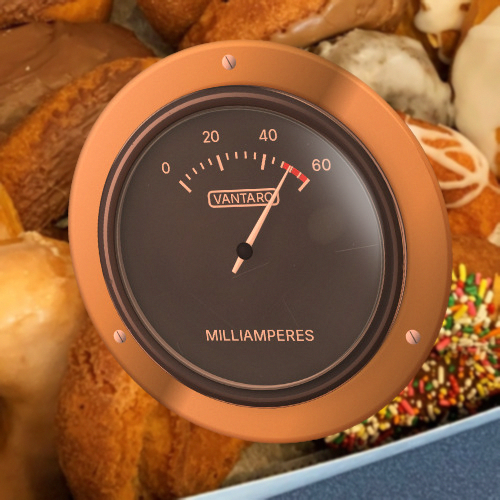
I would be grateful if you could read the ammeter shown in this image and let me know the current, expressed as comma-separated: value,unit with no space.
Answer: 52,mA
